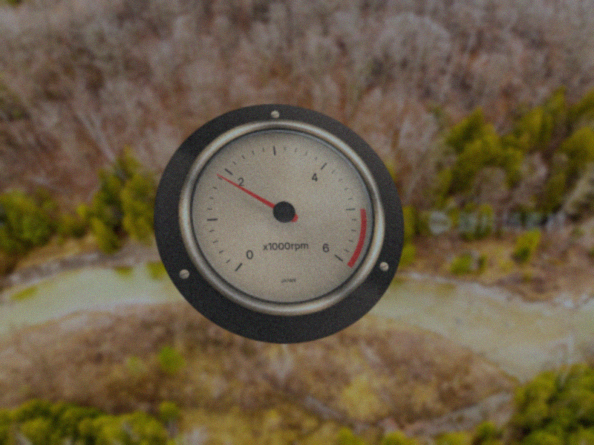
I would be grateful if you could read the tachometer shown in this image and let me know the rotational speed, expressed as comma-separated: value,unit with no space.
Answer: 1800,rpm
